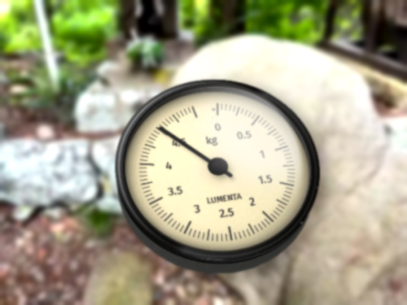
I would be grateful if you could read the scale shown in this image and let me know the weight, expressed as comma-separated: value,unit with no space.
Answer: 4.5,kg
